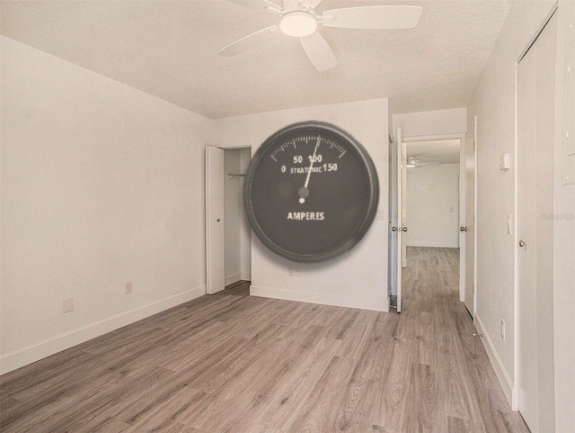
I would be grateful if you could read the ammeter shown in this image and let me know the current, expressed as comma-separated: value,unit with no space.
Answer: 100,A
